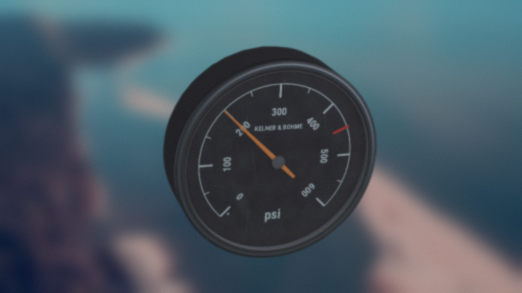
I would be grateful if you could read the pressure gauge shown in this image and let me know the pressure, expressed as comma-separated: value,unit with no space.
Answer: 200,psi
